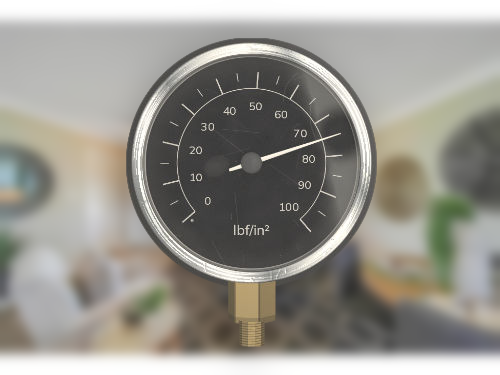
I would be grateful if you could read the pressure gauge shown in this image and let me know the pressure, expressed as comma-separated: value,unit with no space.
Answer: 75,psi
